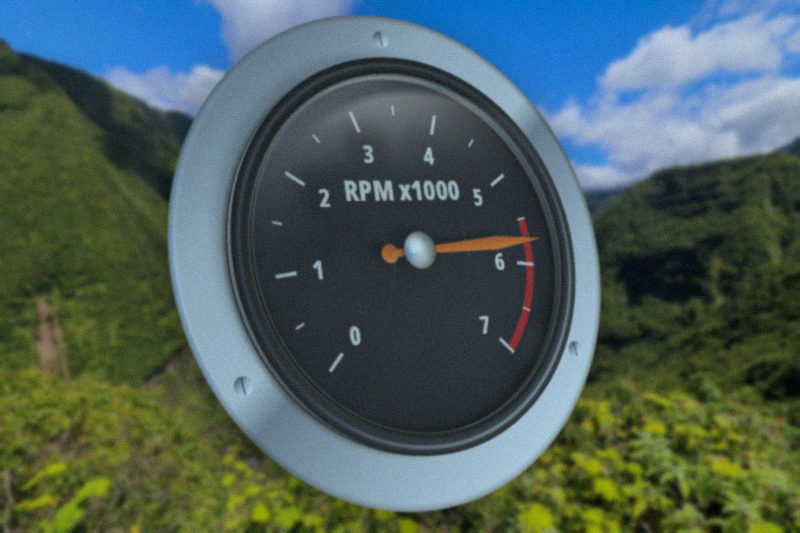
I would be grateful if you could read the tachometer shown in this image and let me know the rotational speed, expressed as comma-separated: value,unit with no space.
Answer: 5750,rpm
